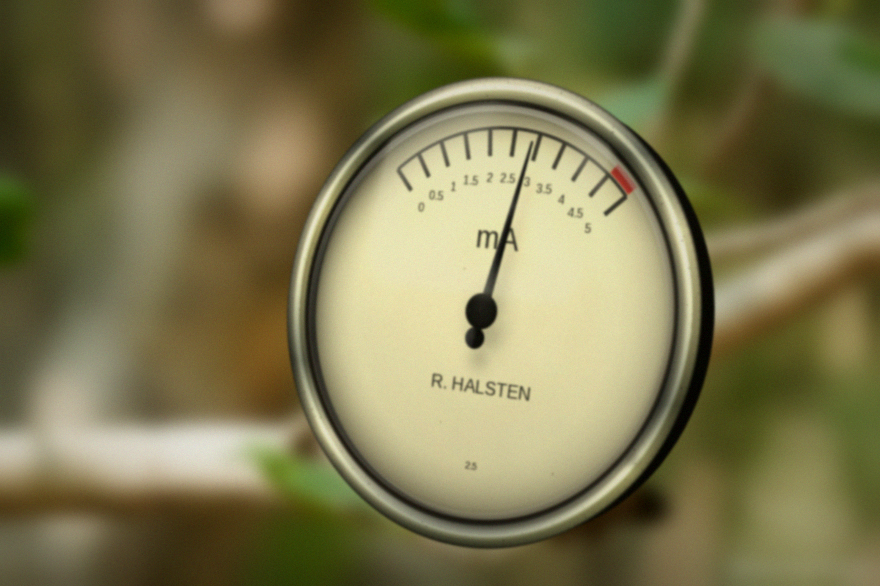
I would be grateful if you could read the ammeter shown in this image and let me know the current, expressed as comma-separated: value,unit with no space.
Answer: 3,mA
